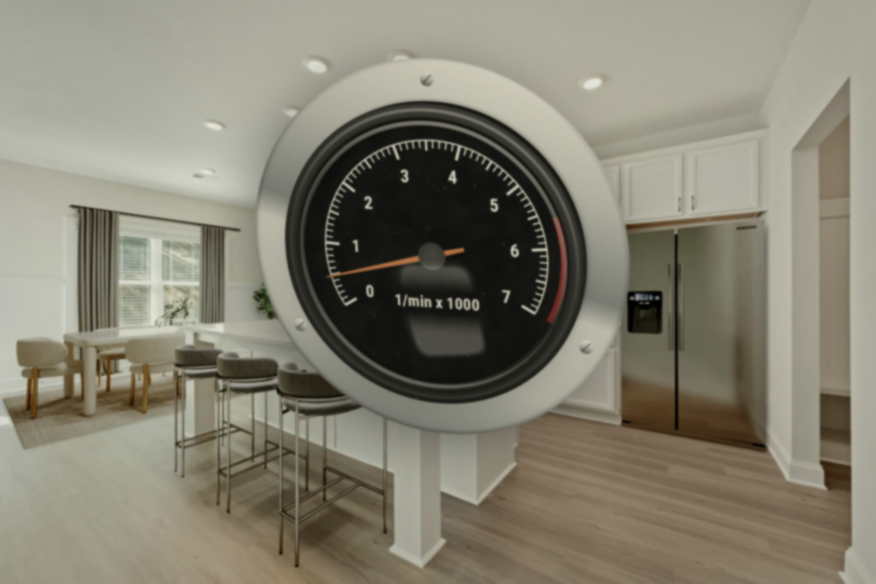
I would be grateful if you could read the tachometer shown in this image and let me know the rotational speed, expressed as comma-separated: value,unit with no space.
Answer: 500,rpm
